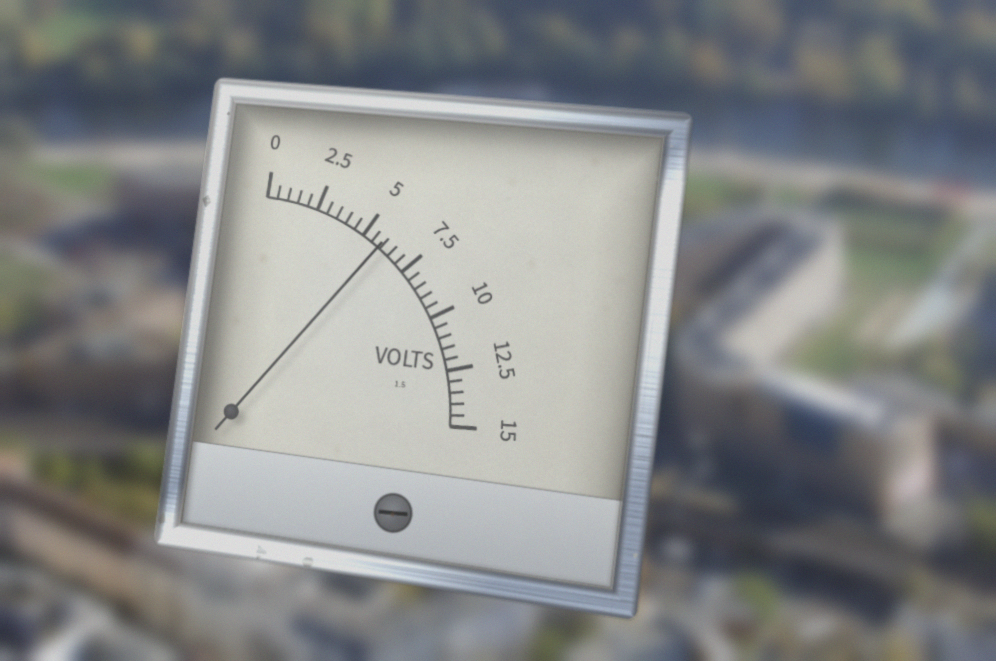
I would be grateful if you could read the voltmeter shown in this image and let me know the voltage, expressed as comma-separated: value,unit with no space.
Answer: 6,V
